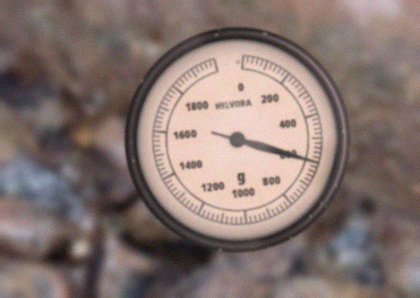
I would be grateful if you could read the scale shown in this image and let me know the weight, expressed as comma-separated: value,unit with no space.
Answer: 600,g
